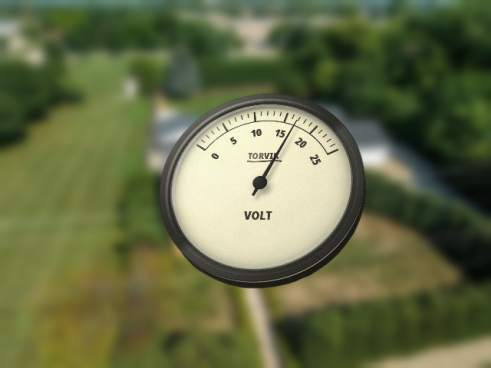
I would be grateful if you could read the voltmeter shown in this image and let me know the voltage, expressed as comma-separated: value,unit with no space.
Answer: 17,V
